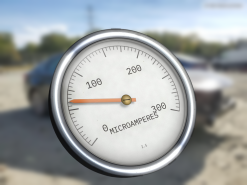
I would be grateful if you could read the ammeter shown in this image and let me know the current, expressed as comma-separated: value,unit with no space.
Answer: 60,µA
